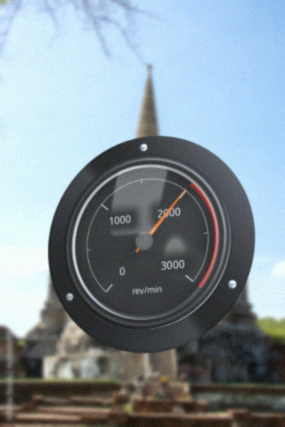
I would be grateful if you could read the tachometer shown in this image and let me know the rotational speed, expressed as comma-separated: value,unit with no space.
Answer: 2000,rpm
